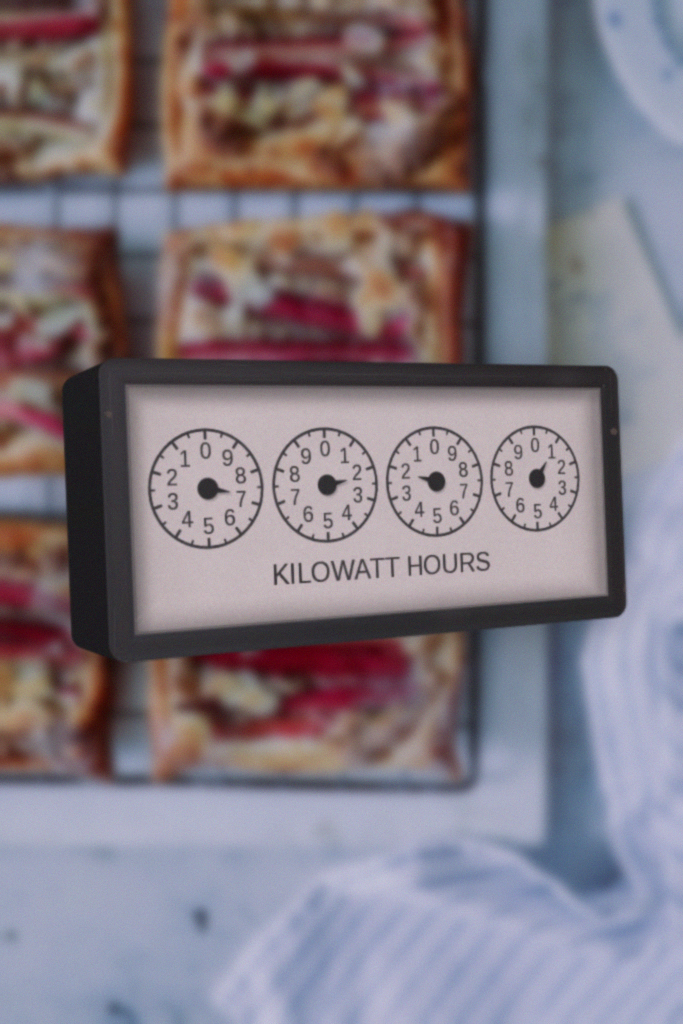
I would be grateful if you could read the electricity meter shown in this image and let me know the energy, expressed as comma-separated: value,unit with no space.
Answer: 7221,kWh
